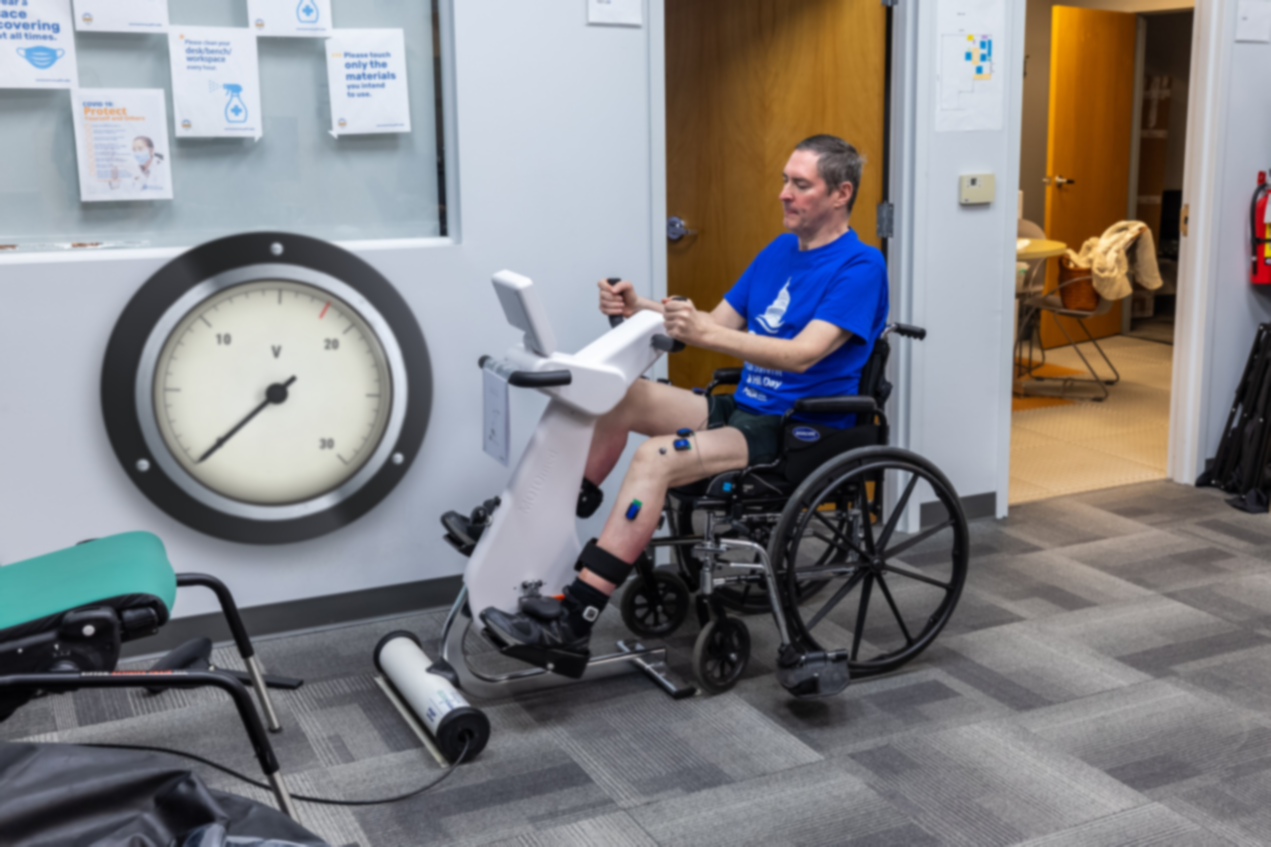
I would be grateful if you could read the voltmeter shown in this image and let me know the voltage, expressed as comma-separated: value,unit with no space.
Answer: 0,V
